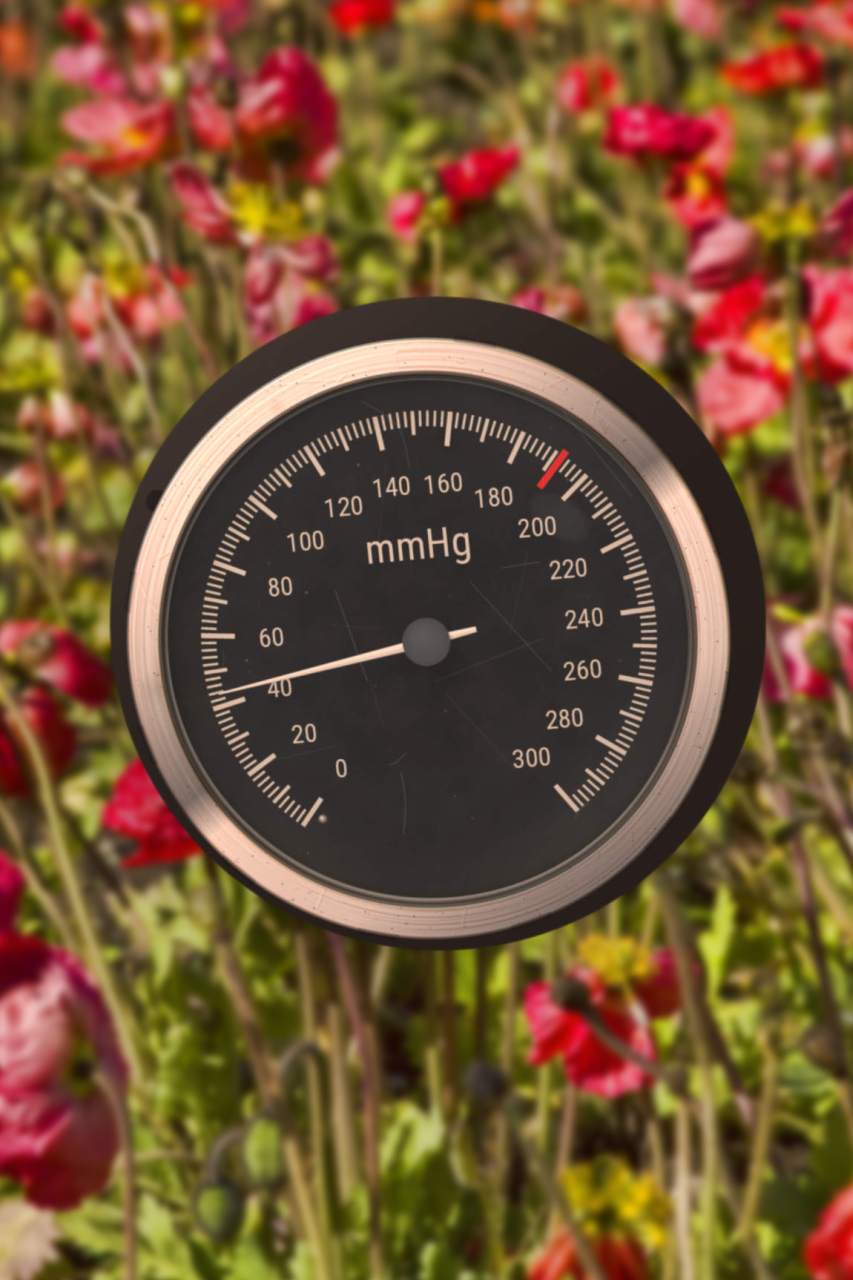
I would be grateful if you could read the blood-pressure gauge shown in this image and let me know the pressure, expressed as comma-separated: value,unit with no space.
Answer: 44,mmHg
